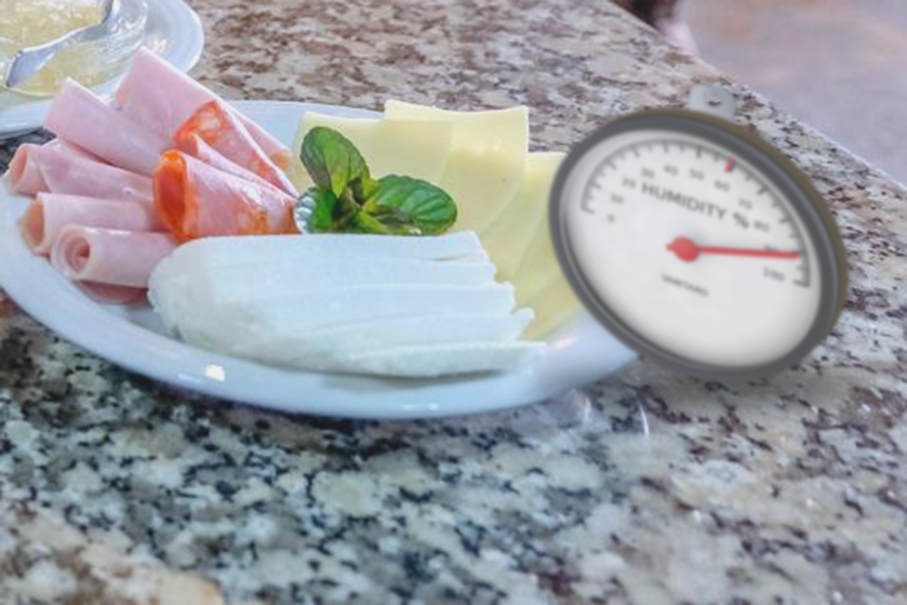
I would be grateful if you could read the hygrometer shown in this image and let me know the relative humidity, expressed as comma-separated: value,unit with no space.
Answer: 90,%
